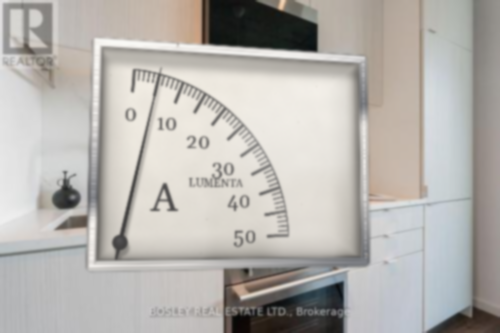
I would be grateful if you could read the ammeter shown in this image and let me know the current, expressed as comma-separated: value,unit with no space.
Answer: 5,A
